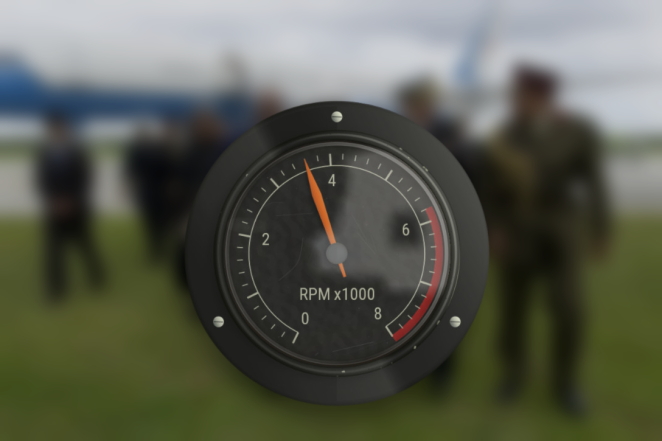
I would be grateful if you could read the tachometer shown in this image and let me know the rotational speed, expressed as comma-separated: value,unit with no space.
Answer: 3600,rpm
